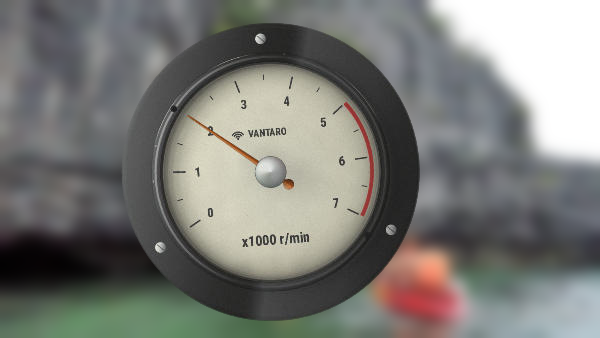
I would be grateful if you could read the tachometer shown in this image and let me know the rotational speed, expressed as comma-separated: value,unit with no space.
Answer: 2000,rpm
